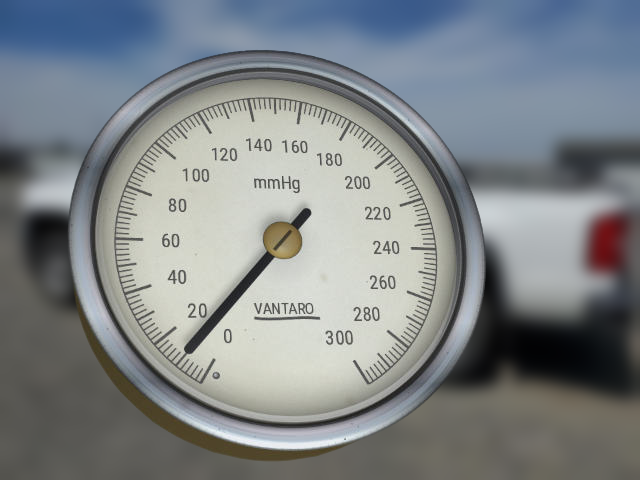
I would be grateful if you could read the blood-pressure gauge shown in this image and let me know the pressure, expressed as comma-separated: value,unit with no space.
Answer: 10,mmHg
